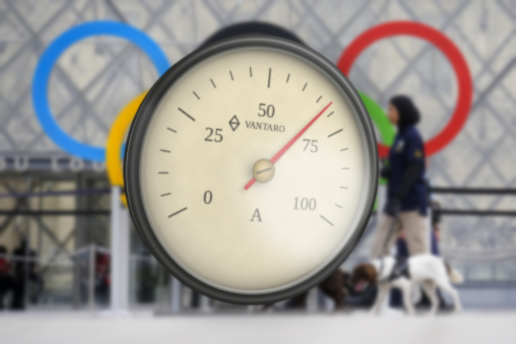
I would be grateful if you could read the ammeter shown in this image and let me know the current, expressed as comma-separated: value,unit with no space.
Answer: 67.5,A
